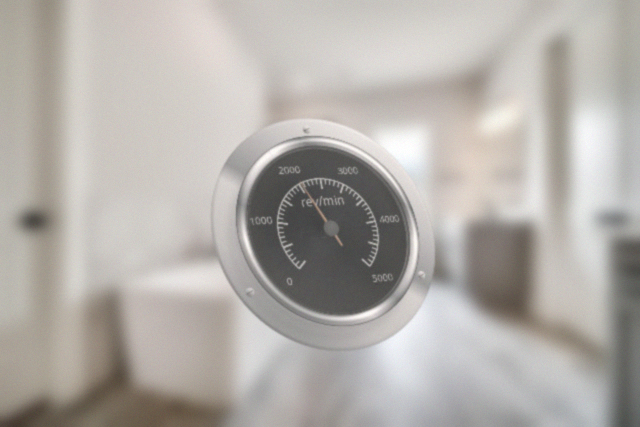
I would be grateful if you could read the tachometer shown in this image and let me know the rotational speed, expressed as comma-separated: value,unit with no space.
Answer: 2000,rpm
